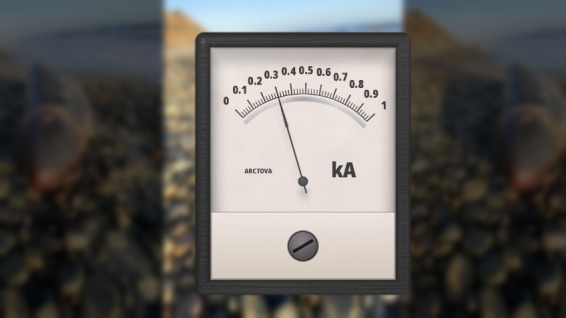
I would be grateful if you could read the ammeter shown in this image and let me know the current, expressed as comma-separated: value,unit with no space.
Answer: 0.3,kA
